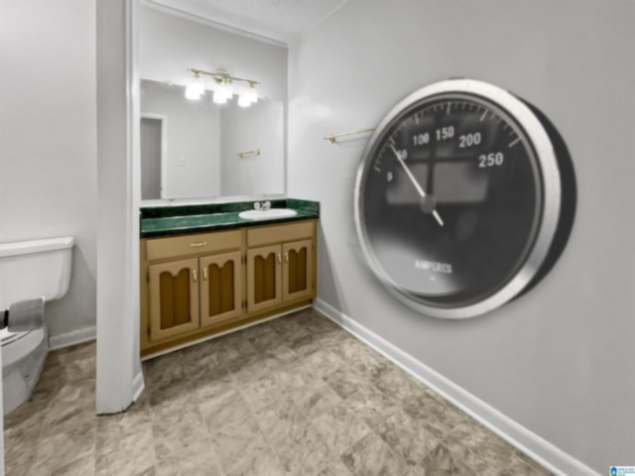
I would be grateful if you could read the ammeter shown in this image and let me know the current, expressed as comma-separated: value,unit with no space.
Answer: 50,A
